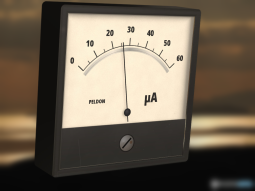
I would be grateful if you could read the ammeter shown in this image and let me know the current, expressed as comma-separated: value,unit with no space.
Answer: 25,µA
